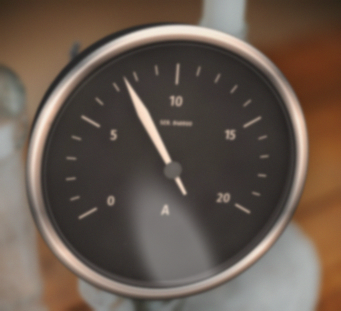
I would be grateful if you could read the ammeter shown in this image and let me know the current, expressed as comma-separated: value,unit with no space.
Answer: 7.5,A
